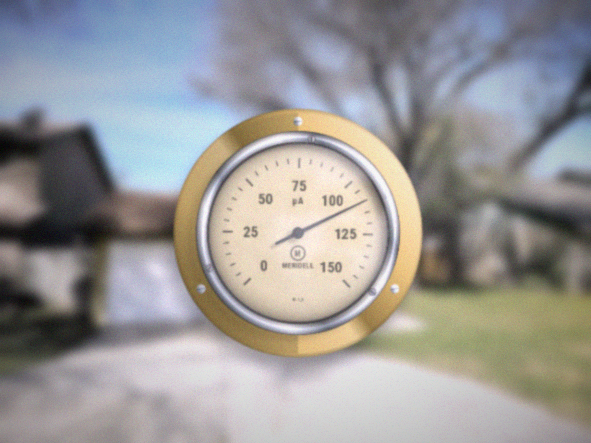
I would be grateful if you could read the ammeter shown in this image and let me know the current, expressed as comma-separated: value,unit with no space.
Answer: 110,µA
